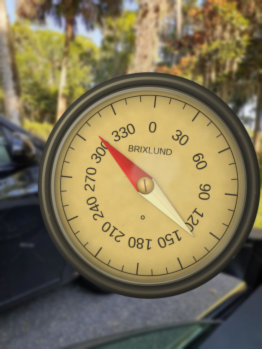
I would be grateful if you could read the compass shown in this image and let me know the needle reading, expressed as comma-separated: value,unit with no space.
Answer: 310,°
